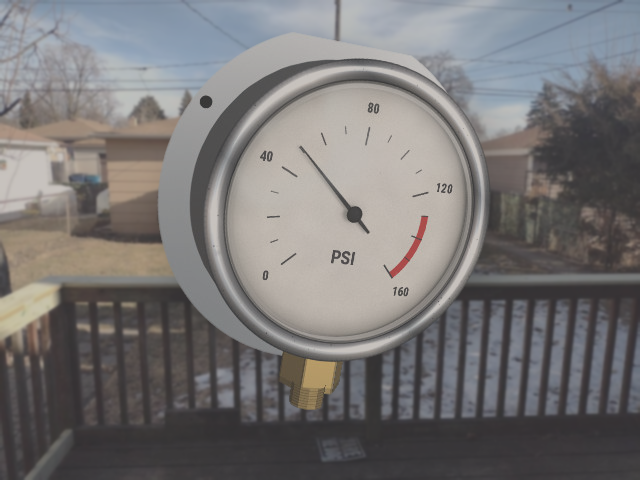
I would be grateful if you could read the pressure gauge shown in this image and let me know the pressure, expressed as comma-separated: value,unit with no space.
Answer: 50,psi
